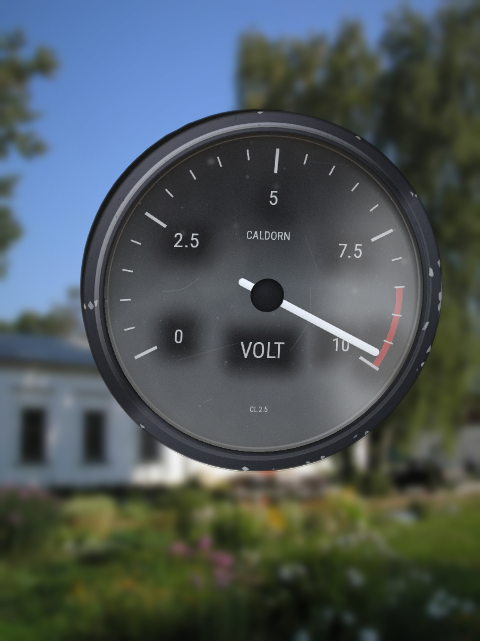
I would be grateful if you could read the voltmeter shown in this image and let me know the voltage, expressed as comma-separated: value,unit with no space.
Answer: 9.75,V
